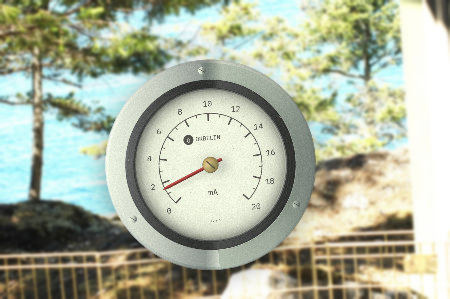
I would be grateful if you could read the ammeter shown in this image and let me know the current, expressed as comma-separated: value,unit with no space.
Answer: 1.5,mA
